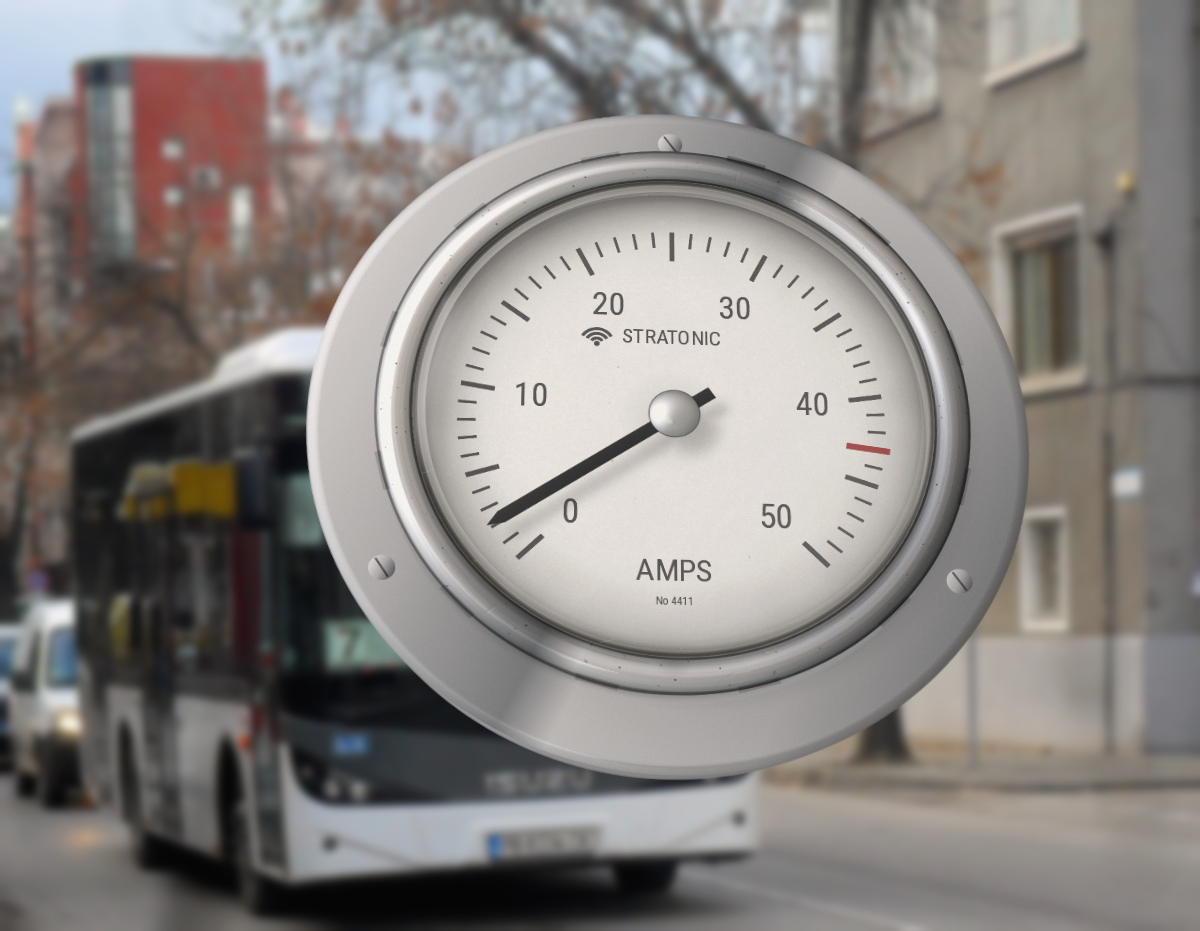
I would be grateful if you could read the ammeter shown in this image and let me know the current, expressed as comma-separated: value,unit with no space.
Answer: 2,A
